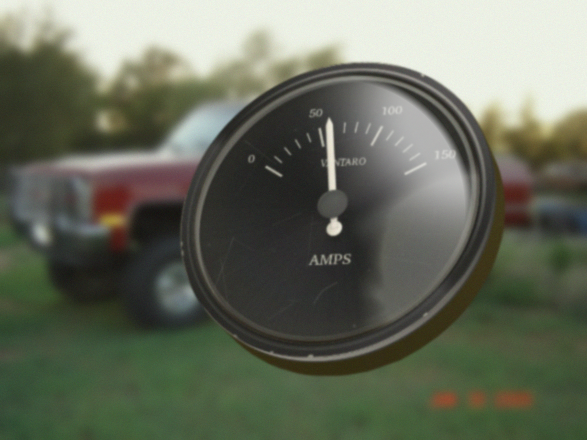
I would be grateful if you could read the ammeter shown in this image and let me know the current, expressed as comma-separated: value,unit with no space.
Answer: 60,A
